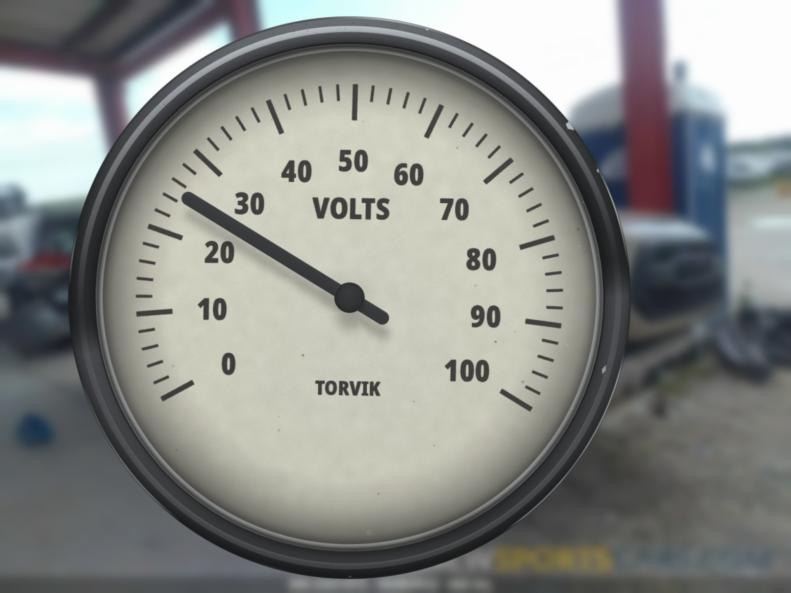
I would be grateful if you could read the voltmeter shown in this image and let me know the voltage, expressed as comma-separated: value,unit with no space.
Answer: 25,V
